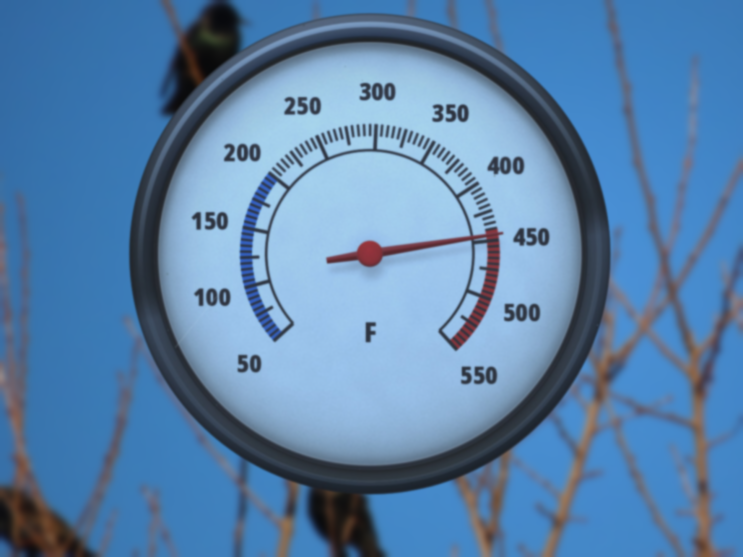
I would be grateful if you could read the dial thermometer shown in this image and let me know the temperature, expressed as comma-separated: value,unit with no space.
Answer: 445,°F
